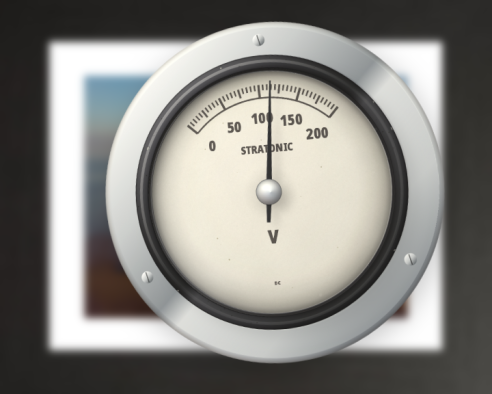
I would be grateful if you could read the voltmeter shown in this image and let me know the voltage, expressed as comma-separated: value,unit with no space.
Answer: 115,V
